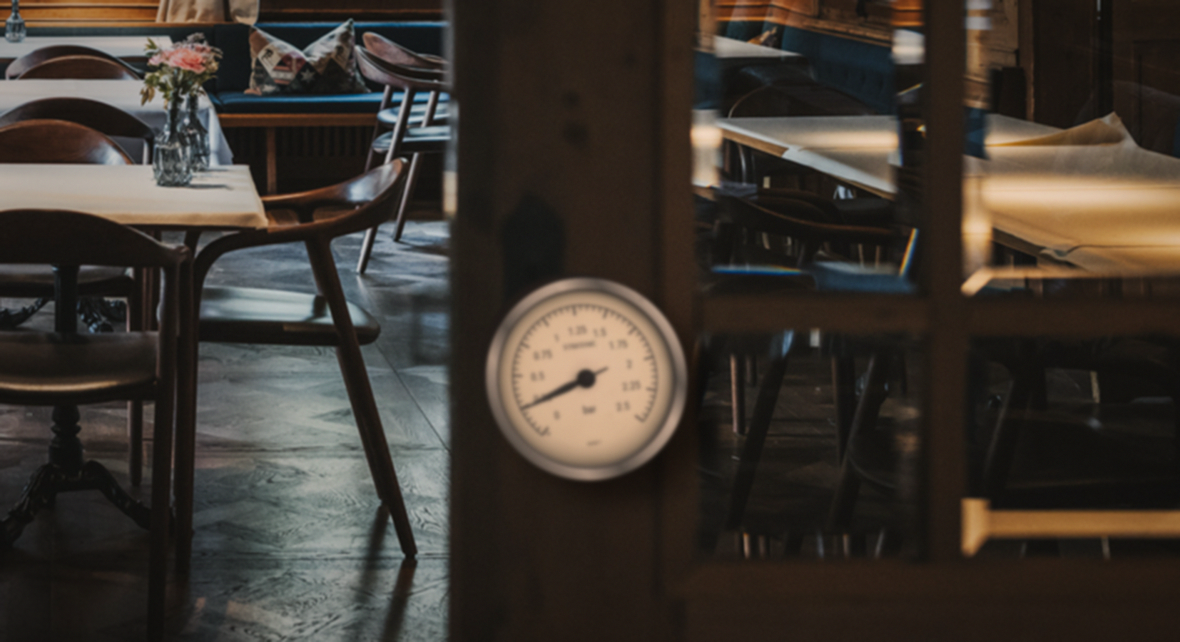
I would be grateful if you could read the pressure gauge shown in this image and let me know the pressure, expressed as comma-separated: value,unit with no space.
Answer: 0.25,bar
